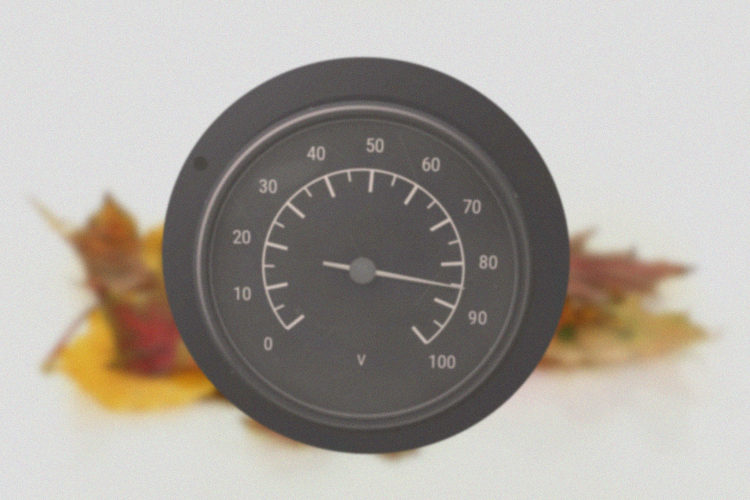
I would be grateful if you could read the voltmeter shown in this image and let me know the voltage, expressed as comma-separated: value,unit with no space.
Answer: 85,V
